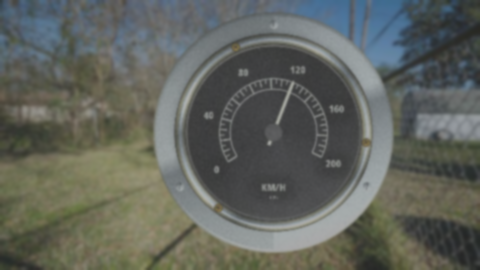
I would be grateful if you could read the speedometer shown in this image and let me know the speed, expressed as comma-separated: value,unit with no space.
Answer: 120,km/h
